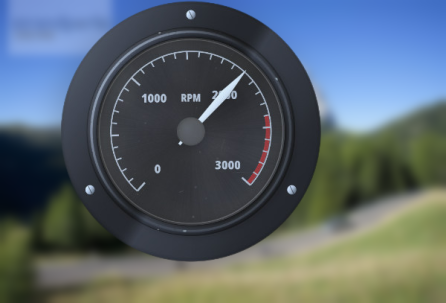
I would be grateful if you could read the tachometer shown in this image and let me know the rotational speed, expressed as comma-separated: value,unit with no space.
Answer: 2000,rpm
